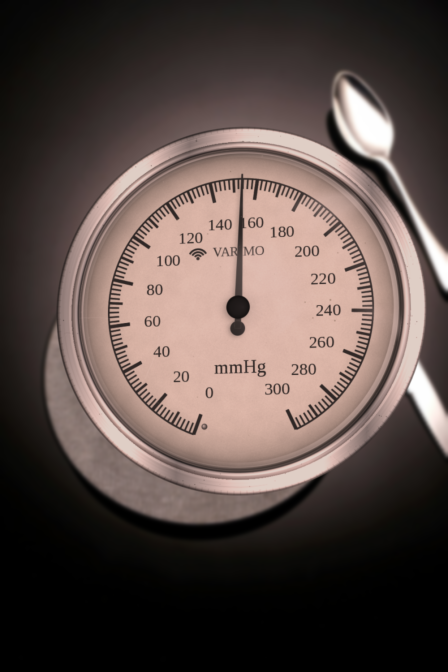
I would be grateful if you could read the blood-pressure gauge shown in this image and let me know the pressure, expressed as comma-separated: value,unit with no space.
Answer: 154,mmHg
